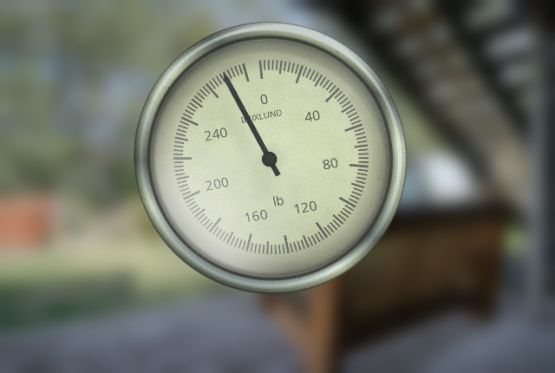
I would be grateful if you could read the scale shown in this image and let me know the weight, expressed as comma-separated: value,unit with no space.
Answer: 270,lb
